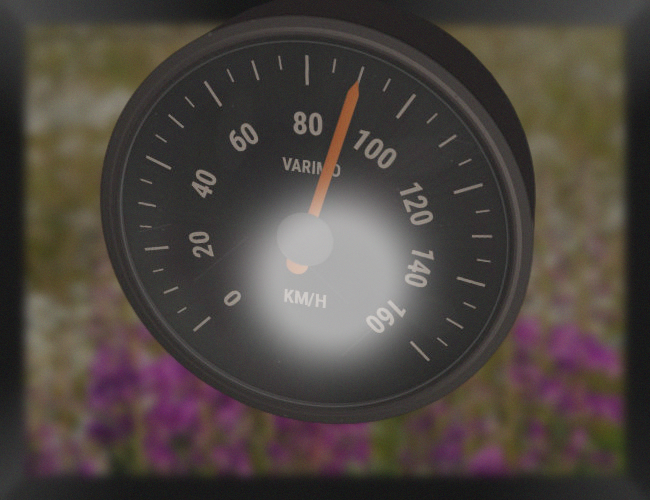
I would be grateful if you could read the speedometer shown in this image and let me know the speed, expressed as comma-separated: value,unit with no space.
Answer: 90,km/h
